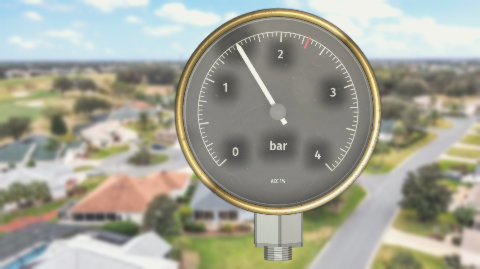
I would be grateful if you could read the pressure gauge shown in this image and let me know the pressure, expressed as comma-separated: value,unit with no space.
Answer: 1.5,bar
